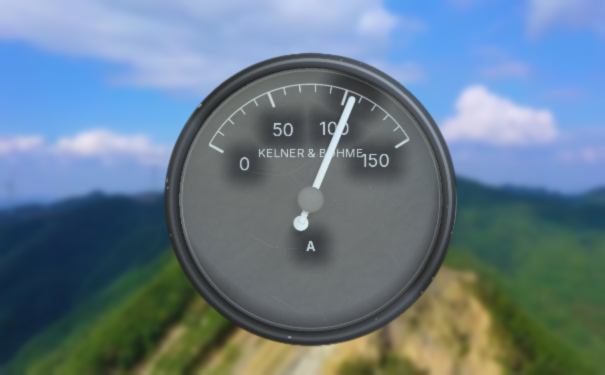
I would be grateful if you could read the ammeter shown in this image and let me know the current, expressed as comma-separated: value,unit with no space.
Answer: 105,A
